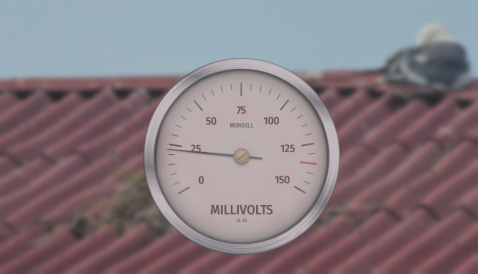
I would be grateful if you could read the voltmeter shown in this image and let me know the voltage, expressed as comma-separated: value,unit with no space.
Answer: 22.5,mV
